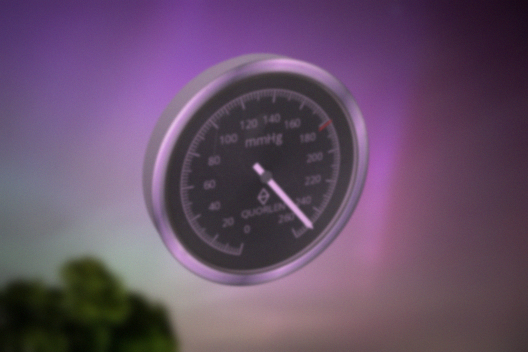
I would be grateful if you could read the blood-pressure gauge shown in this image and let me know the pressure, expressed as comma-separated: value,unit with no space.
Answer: 250,mmHg
